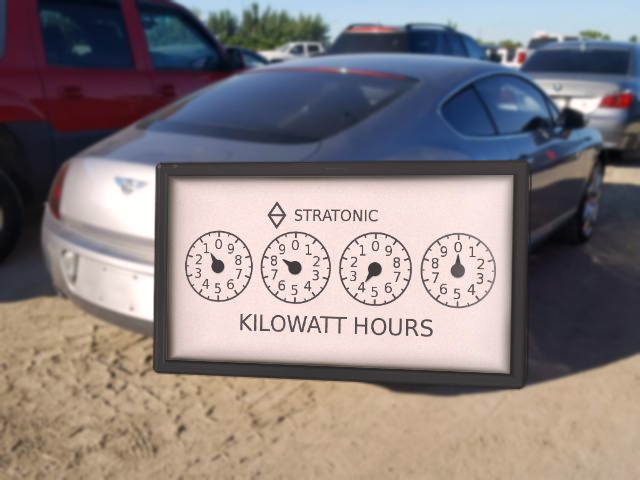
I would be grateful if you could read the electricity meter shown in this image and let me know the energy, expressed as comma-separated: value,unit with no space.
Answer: 840,kWh
